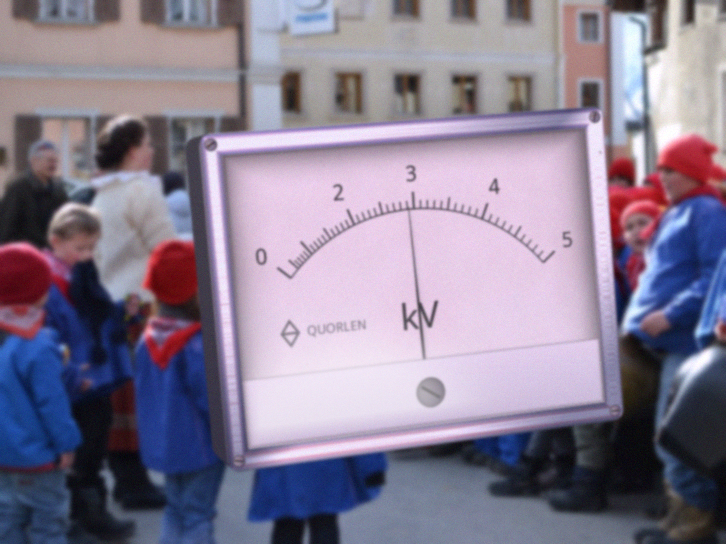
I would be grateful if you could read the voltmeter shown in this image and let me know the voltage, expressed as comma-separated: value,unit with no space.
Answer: 2.9,kV
